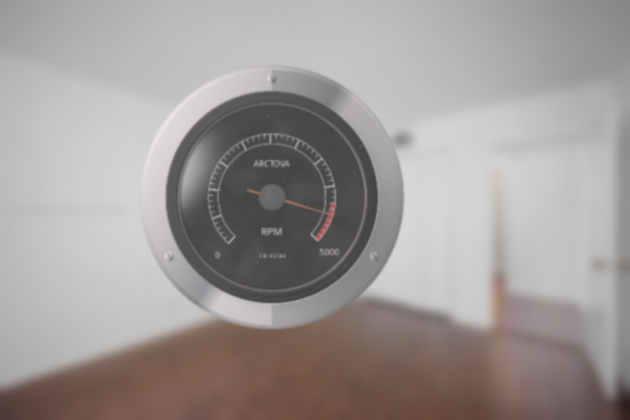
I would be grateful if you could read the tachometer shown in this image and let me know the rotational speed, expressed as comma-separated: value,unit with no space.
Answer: 4500,rpm
